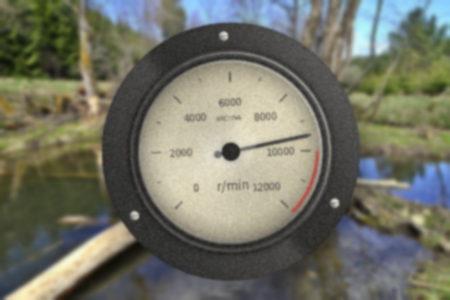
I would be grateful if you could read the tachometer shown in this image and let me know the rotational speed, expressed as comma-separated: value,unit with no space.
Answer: 9500,rpm
